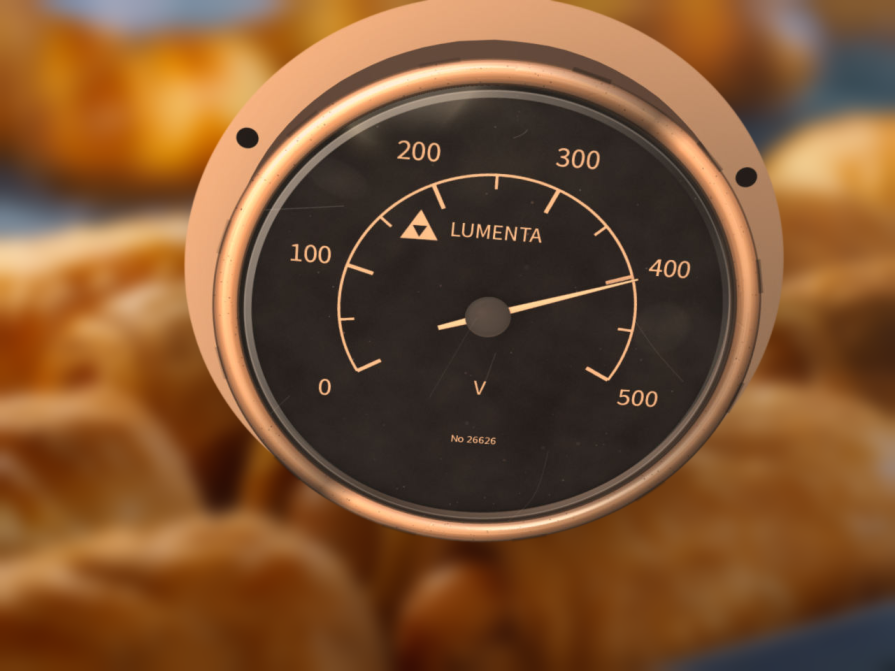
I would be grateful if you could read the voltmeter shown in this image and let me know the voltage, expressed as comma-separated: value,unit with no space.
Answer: 400,V
